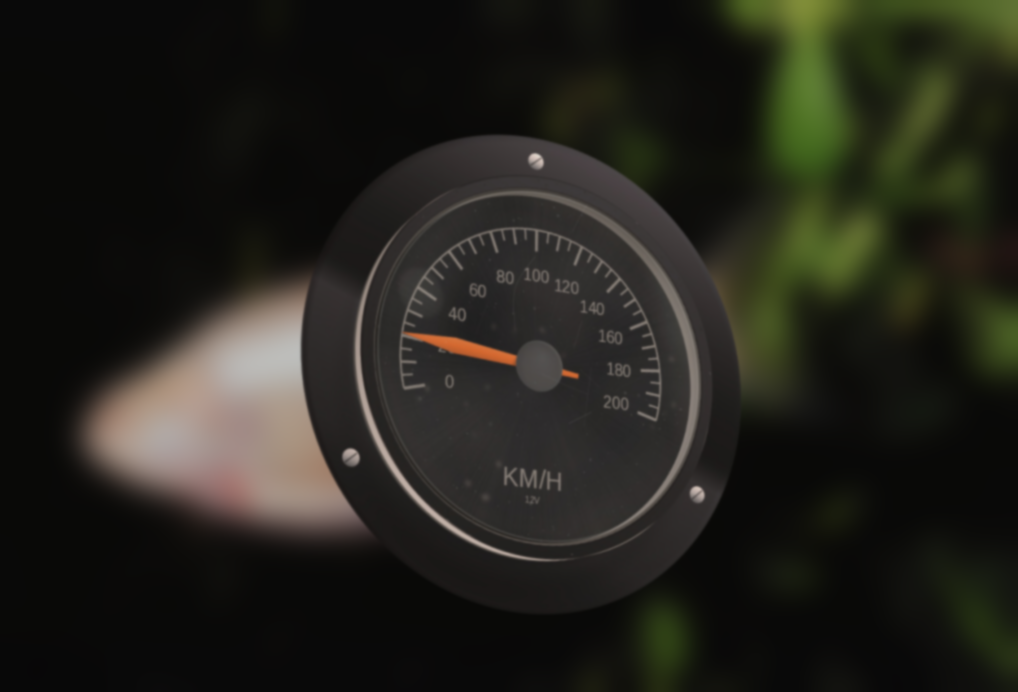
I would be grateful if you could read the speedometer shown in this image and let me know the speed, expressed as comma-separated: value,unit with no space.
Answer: 20,km/h
